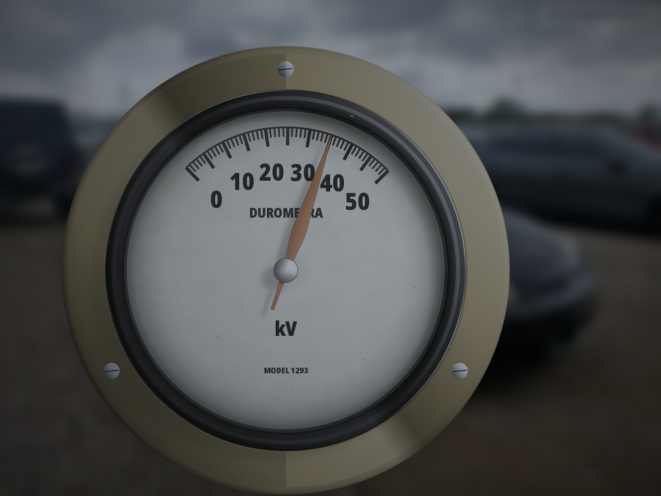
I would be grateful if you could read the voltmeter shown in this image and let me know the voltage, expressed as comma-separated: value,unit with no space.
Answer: 35,kV
